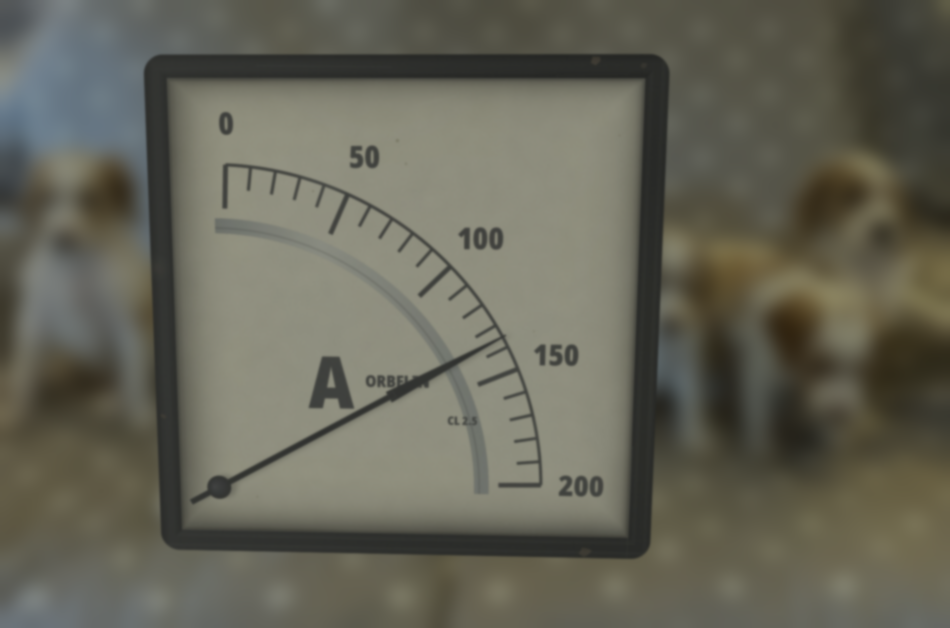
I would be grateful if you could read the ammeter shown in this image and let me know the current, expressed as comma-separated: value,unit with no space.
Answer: 135,A
